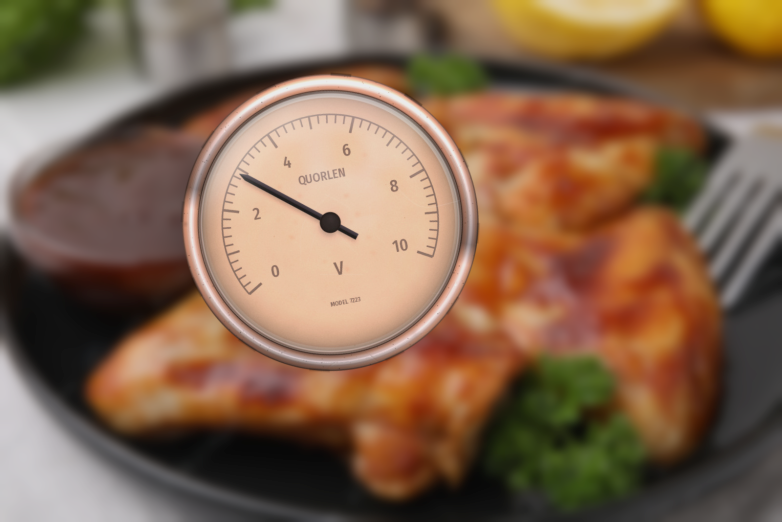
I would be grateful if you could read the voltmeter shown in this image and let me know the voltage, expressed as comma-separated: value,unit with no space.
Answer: 2.9,V
